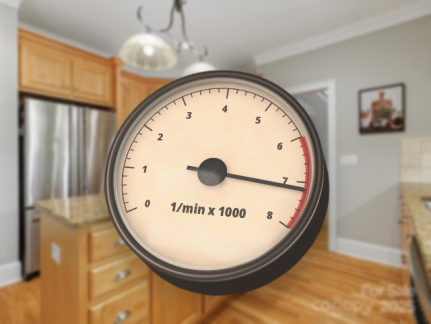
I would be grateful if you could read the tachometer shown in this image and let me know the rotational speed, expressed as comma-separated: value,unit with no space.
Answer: 7200,rpm
